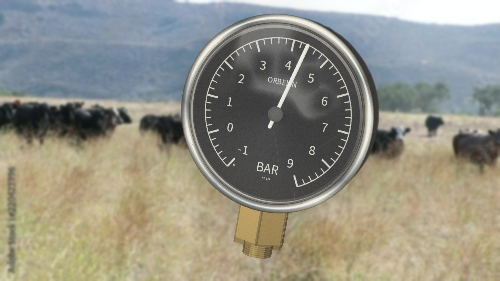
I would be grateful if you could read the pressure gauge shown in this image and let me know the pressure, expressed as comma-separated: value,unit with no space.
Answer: 4.4,bar
